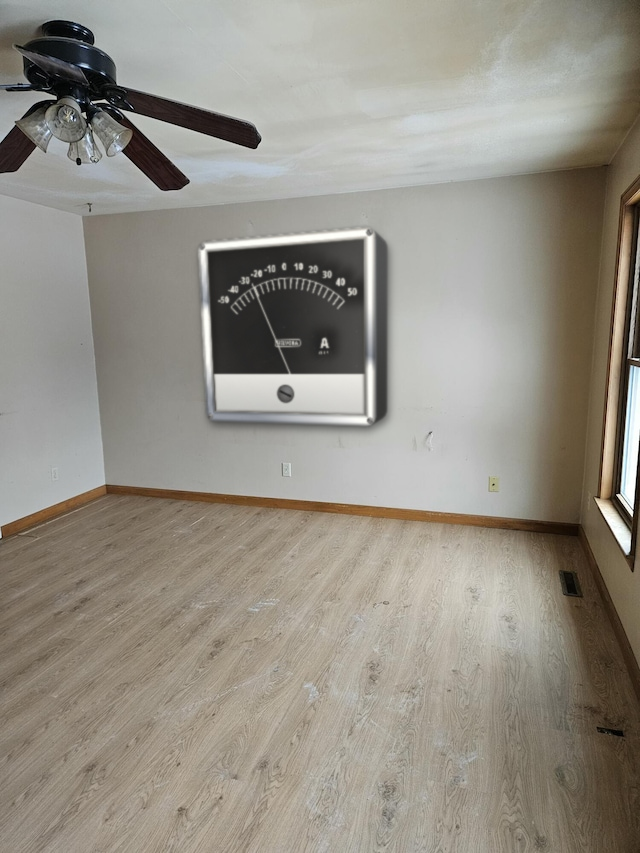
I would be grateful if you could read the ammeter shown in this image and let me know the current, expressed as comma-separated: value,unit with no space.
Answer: -25,A
